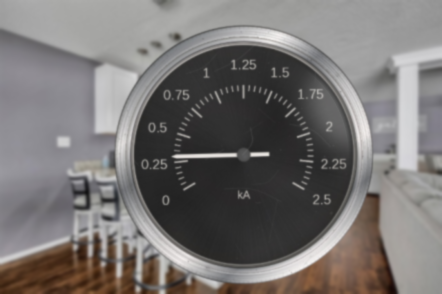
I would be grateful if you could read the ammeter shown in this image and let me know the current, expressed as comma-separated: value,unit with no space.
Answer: 0.3,kA
